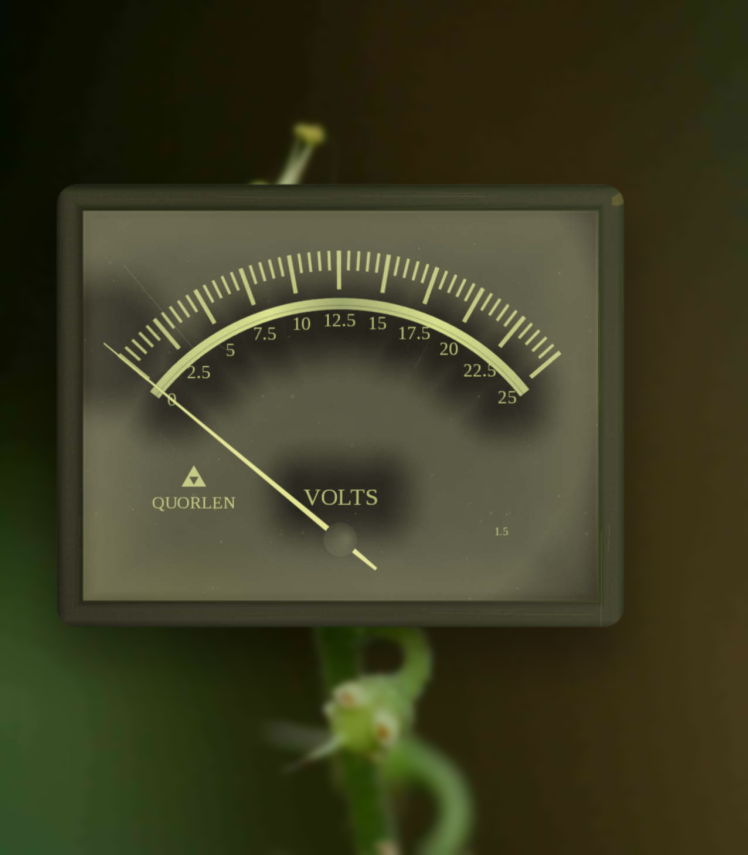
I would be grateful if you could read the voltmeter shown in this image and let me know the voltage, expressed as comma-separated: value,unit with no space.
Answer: 0,V
